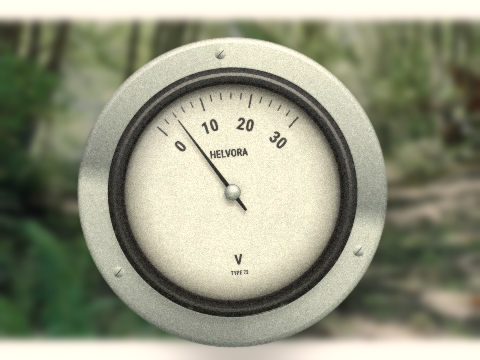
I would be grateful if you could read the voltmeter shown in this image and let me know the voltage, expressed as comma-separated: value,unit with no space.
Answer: 4,V
